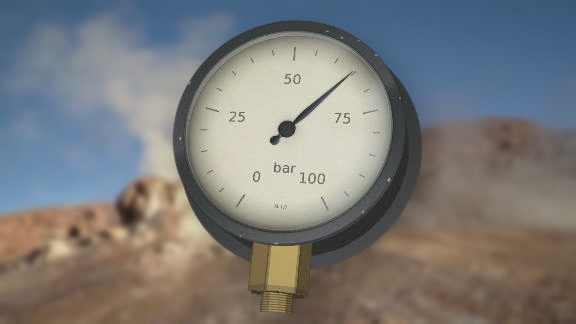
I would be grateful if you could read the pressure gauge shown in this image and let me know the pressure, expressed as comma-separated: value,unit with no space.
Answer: 65,bar
